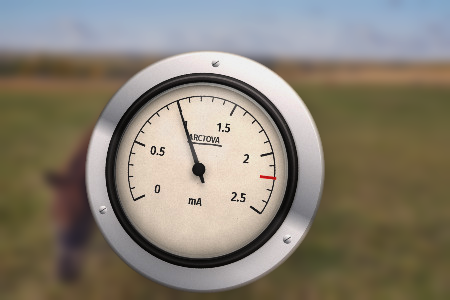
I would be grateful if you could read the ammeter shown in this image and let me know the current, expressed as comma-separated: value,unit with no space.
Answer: 1,mA
